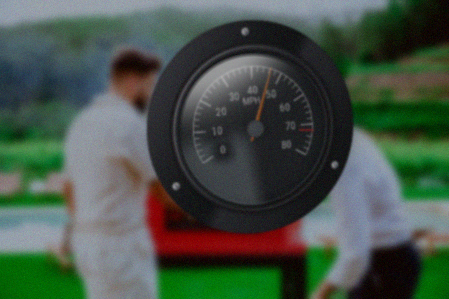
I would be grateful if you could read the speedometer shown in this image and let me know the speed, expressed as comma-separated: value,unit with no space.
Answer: 46,mph
